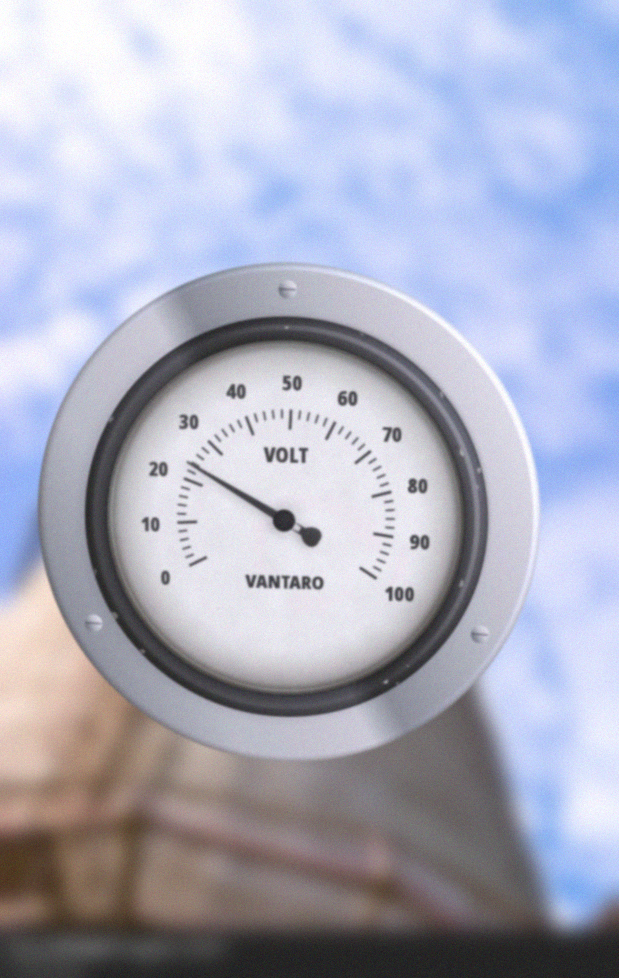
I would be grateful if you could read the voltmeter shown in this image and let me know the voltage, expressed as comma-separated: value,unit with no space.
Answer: 24,V
